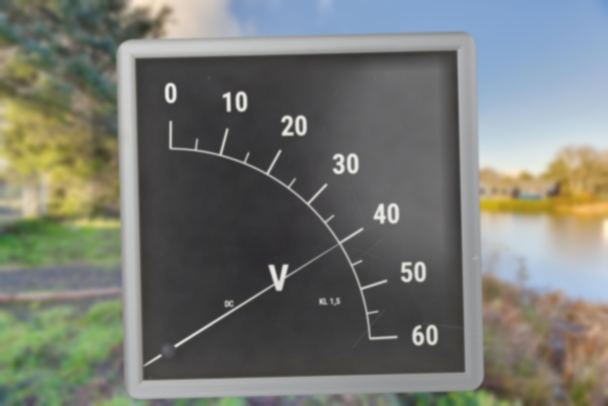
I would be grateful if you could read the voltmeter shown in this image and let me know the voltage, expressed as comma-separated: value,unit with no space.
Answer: 40,V
